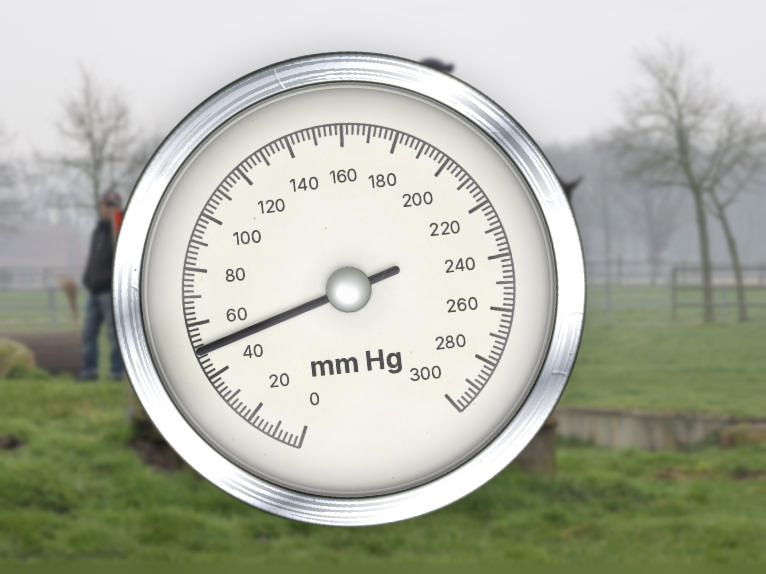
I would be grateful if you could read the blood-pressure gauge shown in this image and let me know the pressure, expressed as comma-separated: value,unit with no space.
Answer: 50,mmHg
